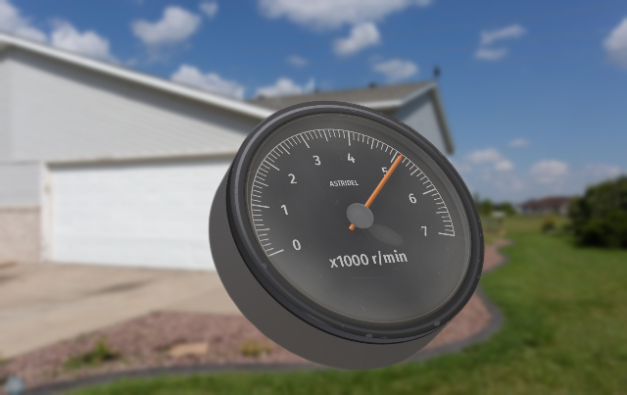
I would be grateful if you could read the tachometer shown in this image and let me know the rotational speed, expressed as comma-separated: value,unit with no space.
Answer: 5100,rpm
